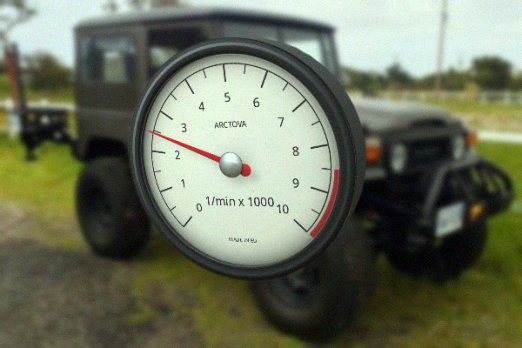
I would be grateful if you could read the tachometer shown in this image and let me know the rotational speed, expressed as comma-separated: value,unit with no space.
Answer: 2500,rpm
